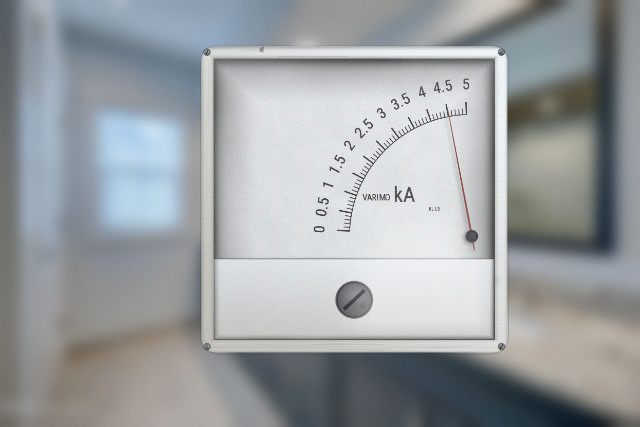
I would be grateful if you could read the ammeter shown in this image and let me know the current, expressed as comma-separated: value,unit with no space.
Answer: 4.5,kA
